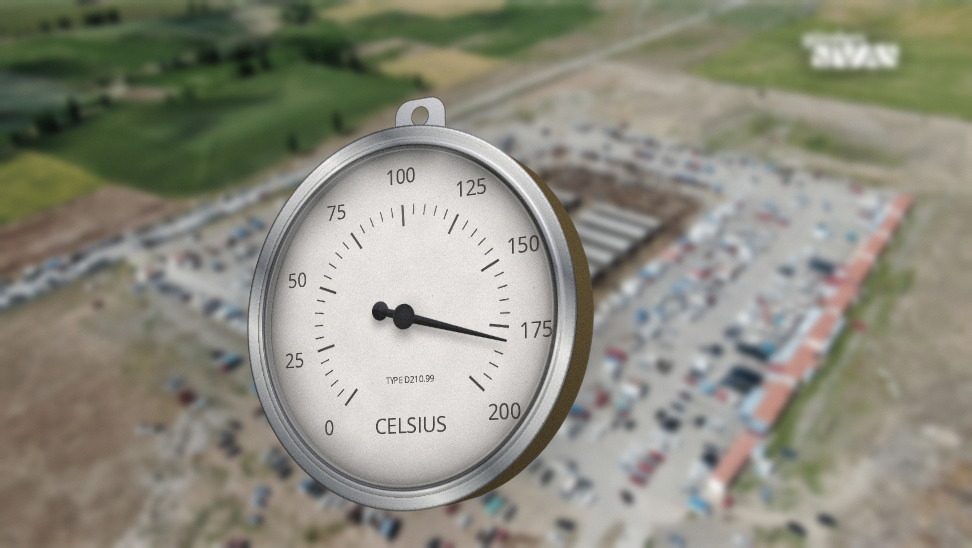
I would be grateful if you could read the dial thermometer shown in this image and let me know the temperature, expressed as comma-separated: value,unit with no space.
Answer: 180,°C
